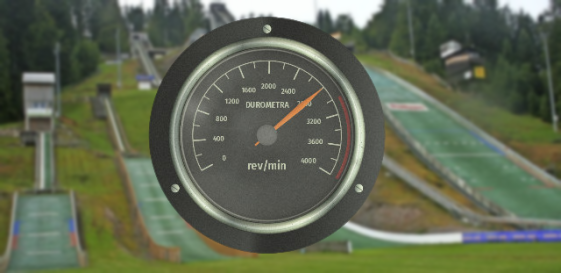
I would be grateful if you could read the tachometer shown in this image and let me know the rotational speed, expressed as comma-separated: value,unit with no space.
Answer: 2800,rpm
